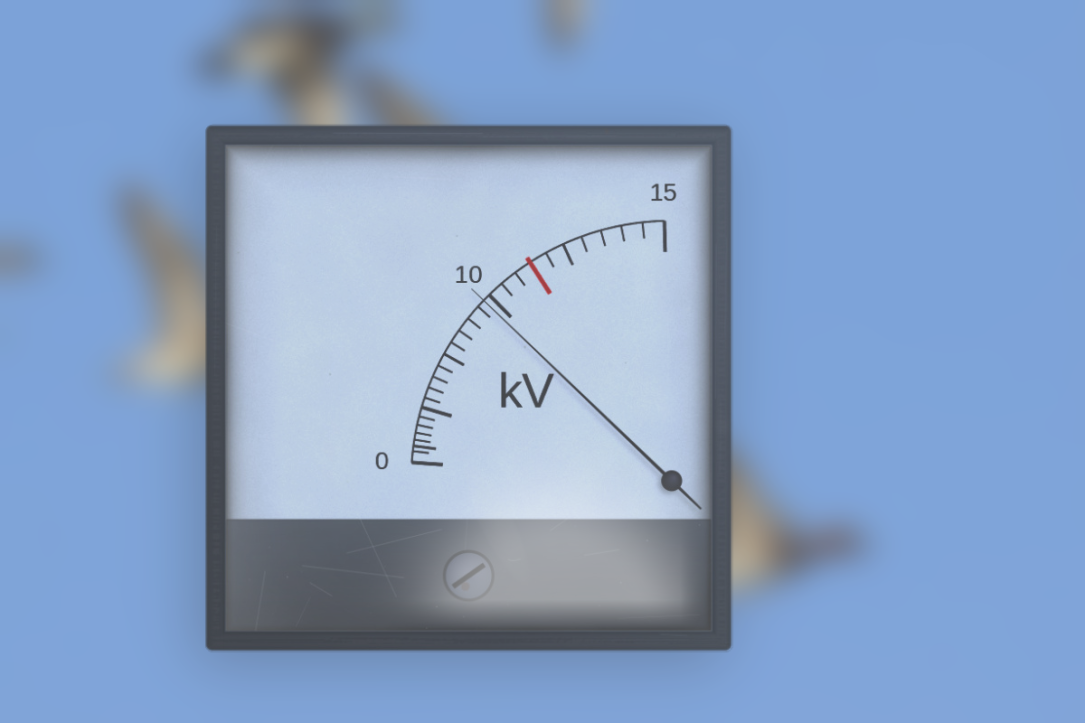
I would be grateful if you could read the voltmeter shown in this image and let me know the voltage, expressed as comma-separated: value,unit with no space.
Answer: 9.75,kV
